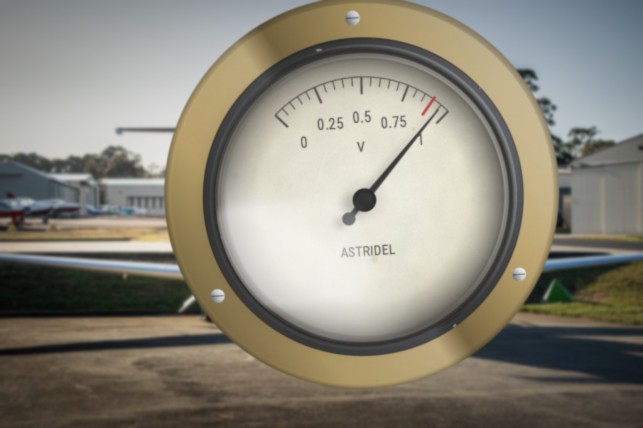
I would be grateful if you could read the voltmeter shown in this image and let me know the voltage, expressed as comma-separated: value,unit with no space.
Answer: 0.95,V
